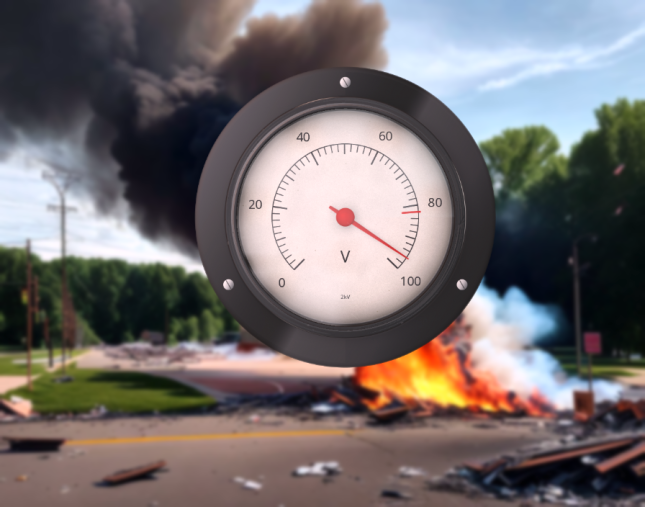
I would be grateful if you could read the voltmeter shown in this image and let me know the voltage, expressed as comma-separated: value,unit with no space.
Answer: 96,V
